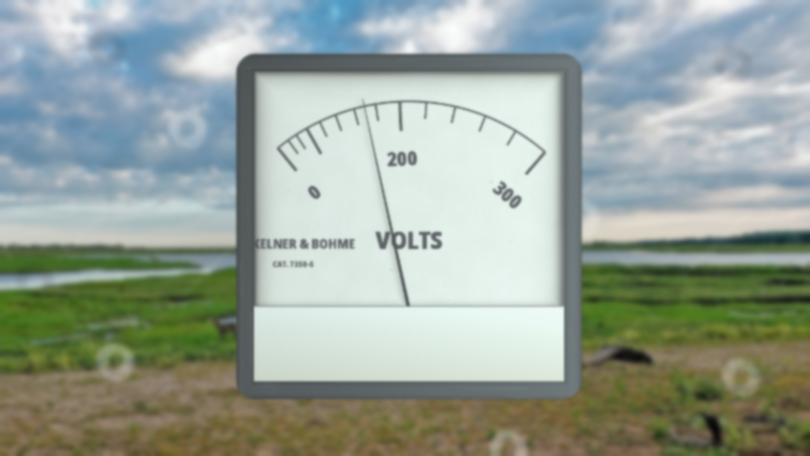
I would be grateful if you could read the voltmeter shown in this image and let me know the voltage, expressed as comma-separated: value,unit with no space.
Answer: 170,V
